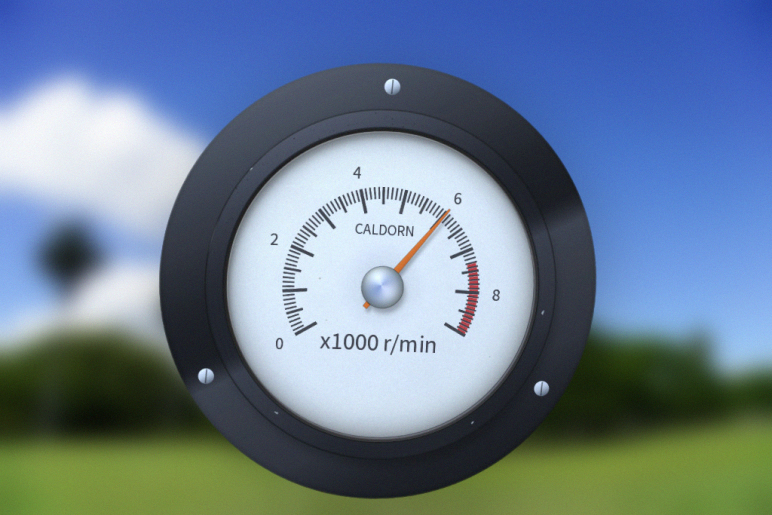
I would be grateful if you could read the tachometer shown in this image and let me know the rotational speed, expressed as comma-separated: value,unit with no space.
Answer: 6000,rpm
